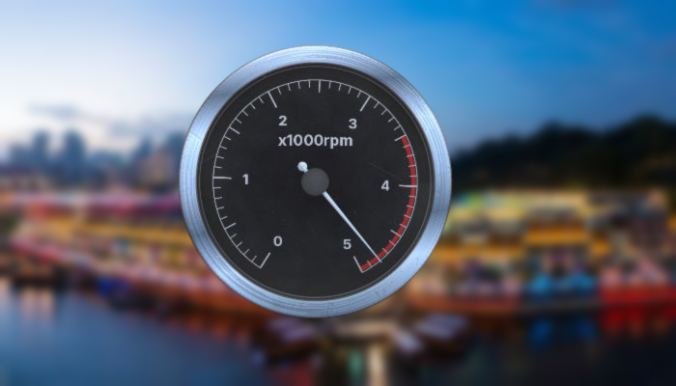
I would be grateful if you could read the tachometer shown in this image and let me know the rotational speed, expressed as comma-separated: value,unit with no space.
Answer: 4800,rpm
